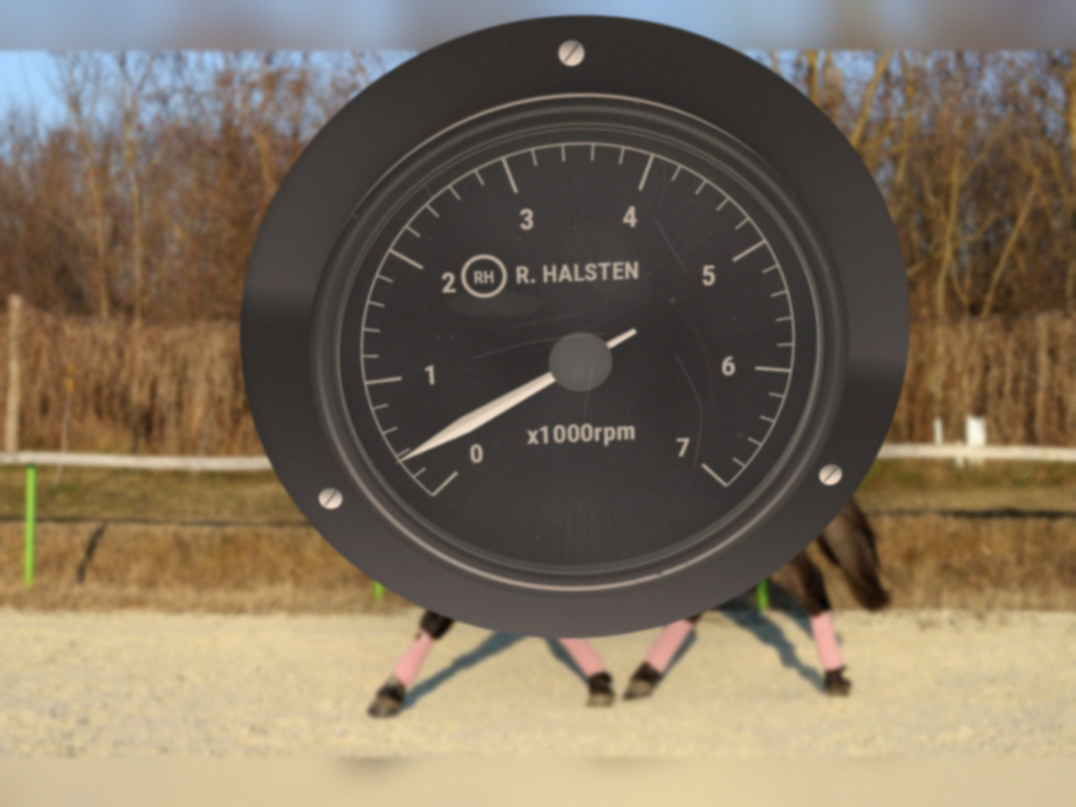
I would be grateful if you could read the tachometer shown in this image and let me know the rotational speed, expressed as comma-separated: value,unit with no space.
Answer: 400,rpm
